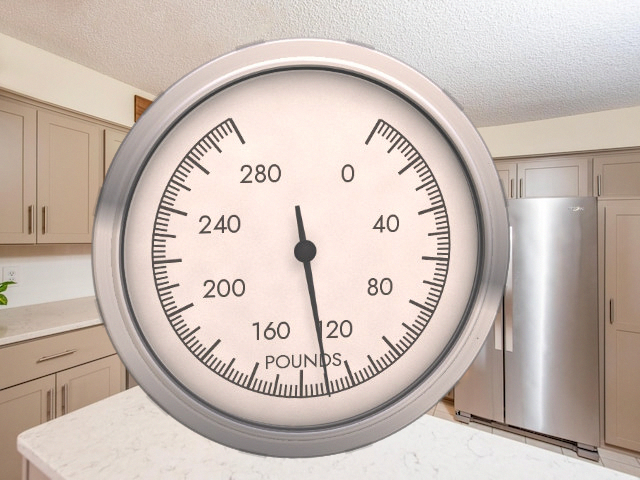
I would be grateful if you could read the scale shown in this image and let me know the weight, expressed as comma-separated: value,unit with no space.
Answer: 130,lb
